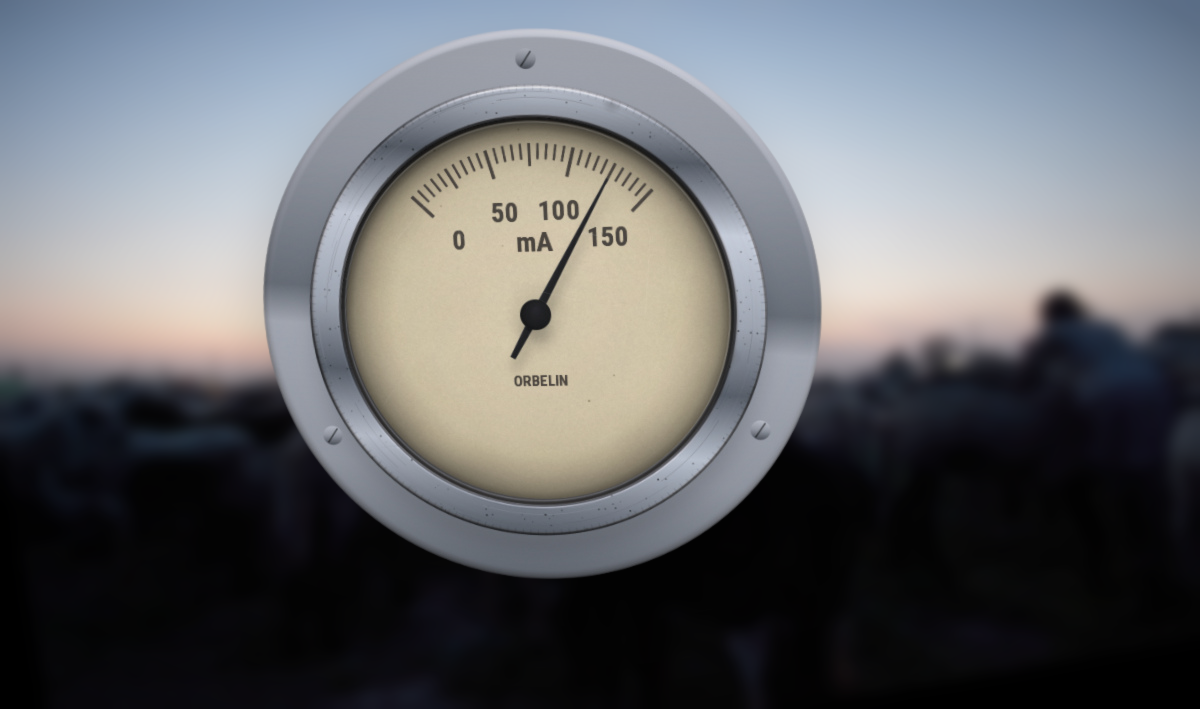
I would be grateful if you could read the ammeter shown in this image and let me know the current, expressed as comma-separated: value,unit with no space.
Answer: 125,mA
